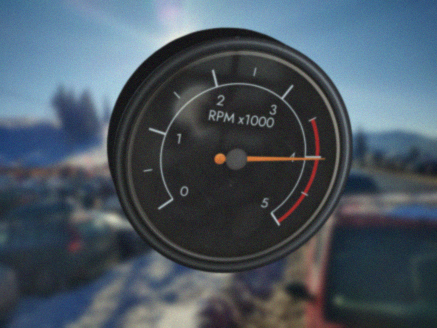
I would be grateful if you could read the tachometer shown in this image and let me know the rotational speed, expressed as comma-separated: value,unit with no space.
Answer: 4000,rpm
